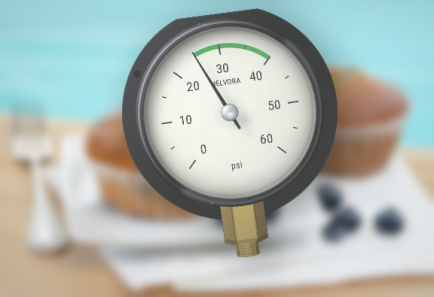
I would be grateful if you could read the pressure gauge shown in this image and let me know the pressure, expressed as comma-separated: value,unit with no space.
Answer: 25,psi
